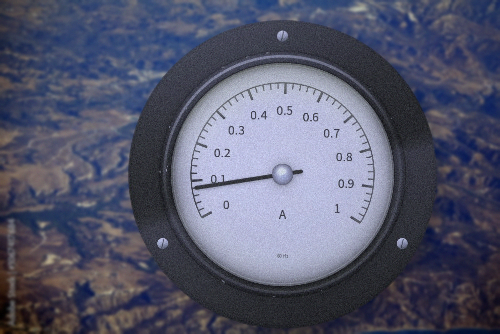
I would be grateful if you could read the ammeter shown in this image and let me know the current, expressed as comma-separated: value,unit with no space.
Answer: 0.08,A
